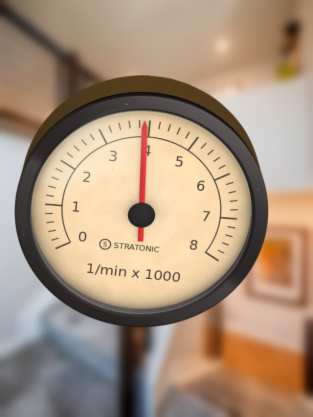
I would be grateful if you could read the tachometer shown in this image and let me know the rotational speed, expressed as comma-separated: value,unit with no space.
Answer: 3900,rpm
